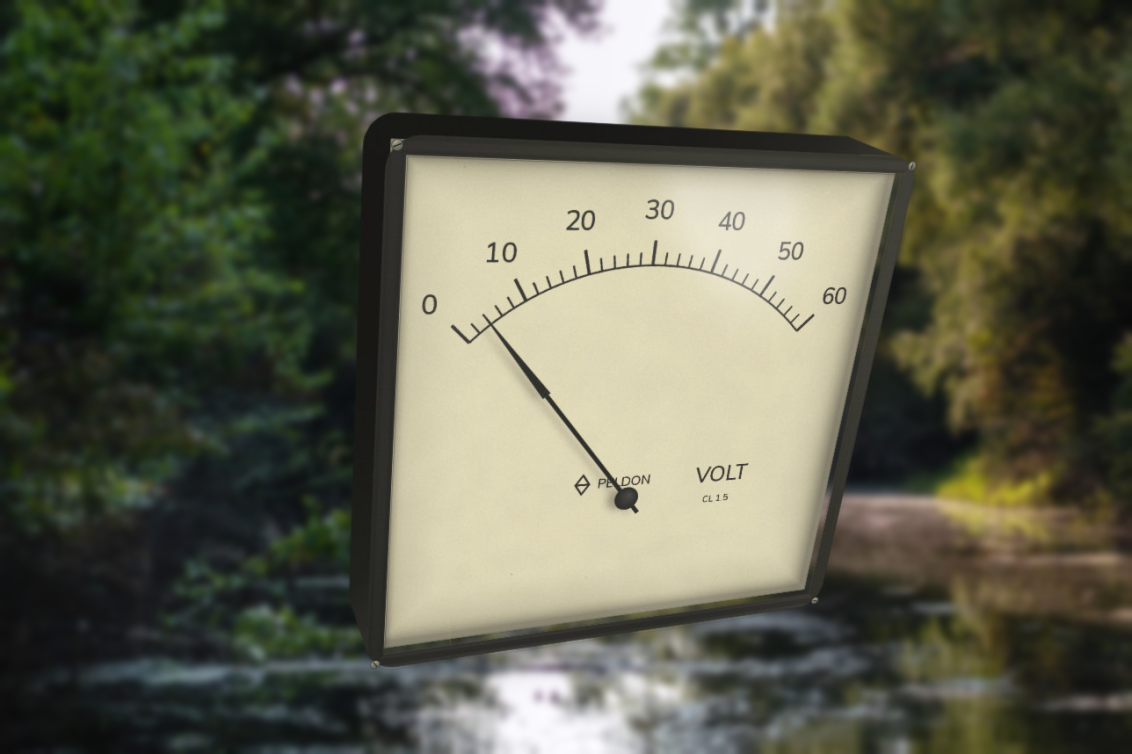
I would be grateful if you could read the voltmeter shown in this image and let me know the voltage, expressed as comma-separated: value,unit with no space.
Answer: 4,V
